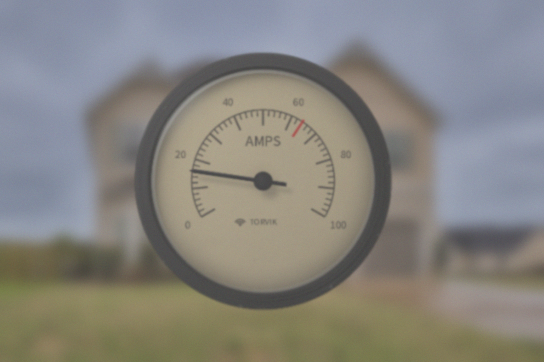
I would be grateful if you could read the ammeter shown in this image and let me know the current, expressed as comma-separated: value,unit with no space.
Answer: 16,A
